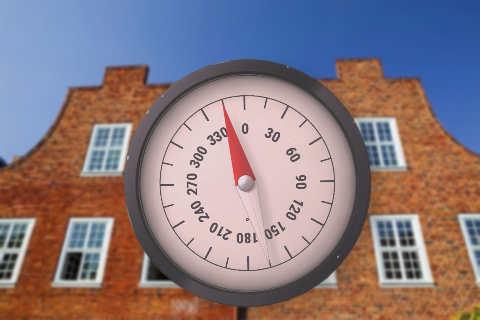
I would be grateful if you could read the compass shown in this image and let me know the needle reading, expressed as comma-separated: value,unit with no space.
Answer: 345,°
